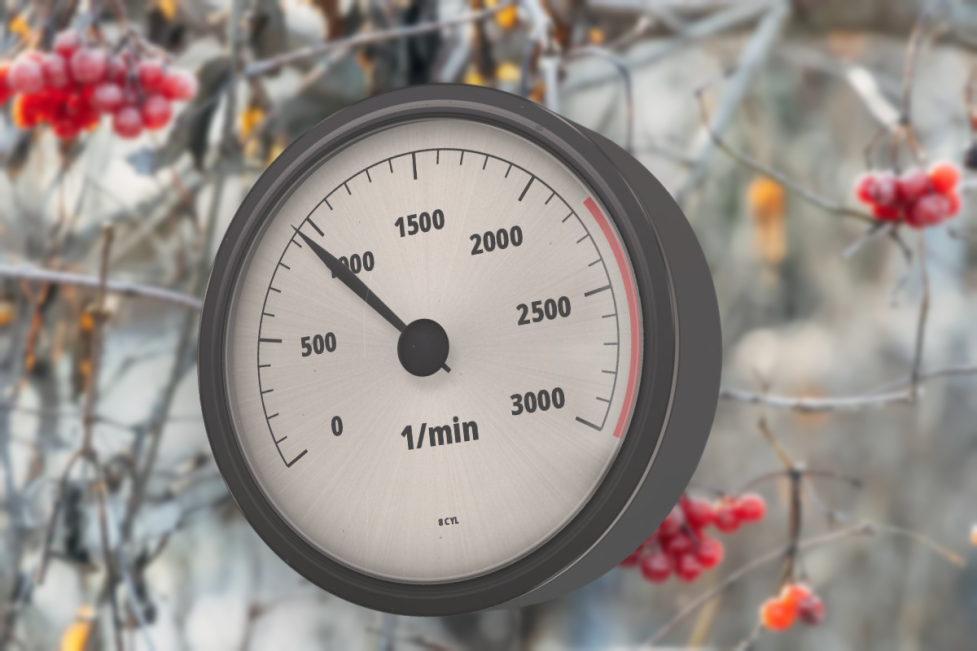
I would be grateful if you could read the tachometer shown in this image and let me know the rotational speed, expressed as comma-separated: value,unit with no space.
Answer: 950,rpm
